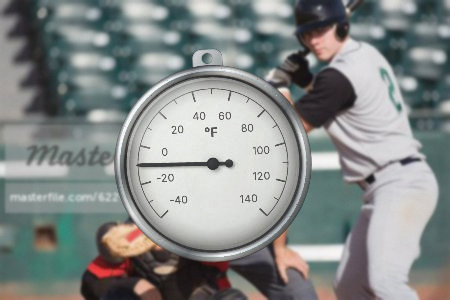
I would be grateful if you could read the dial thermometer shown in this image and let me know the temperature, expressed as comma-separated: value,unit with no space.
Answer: -10,°F
